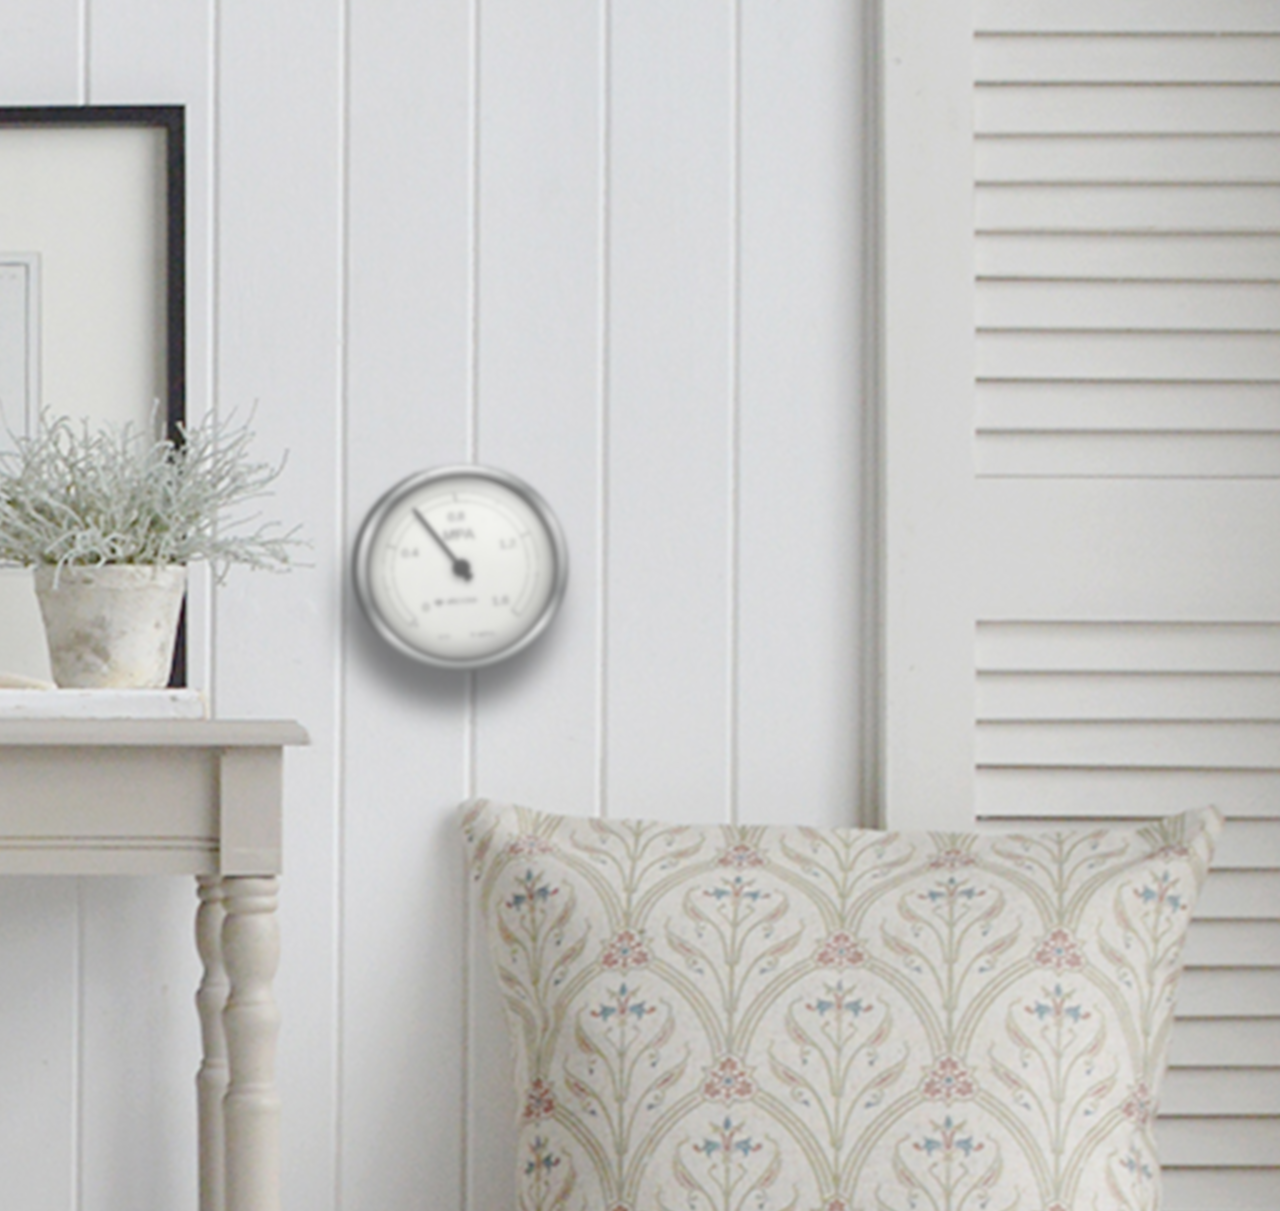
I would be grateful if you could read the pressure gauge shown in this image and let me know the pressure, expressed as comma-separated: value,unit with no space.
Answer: 0.6,MPa
